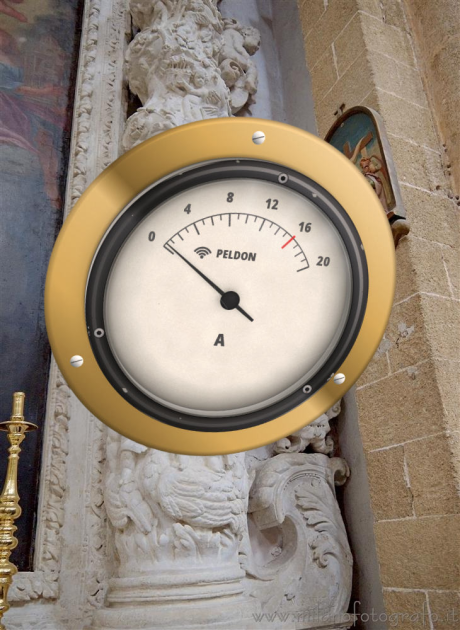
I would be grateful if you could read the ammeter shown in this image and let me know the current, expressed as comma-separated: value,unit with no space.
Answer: 0.5,A
